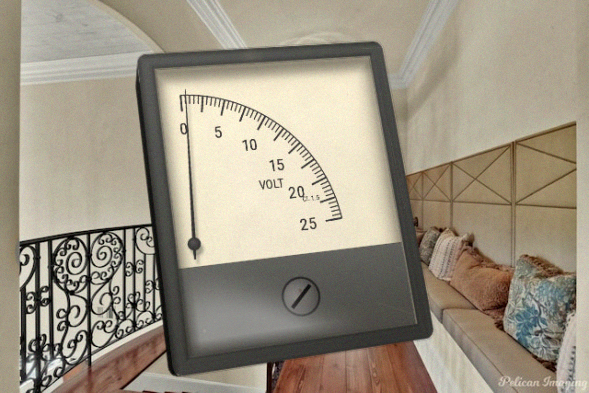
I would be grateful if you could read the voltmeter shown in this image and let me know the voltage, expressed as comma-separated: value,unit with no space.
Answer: 0.5,V
